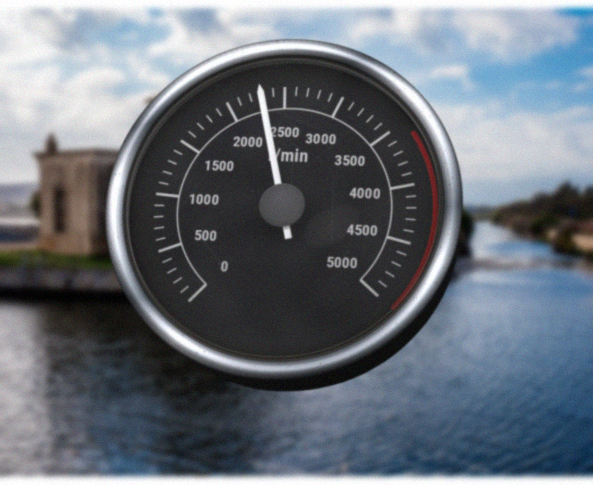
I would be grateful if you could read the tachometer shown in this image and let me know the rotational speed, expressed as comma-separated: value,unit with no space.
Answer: 2300,rpm
